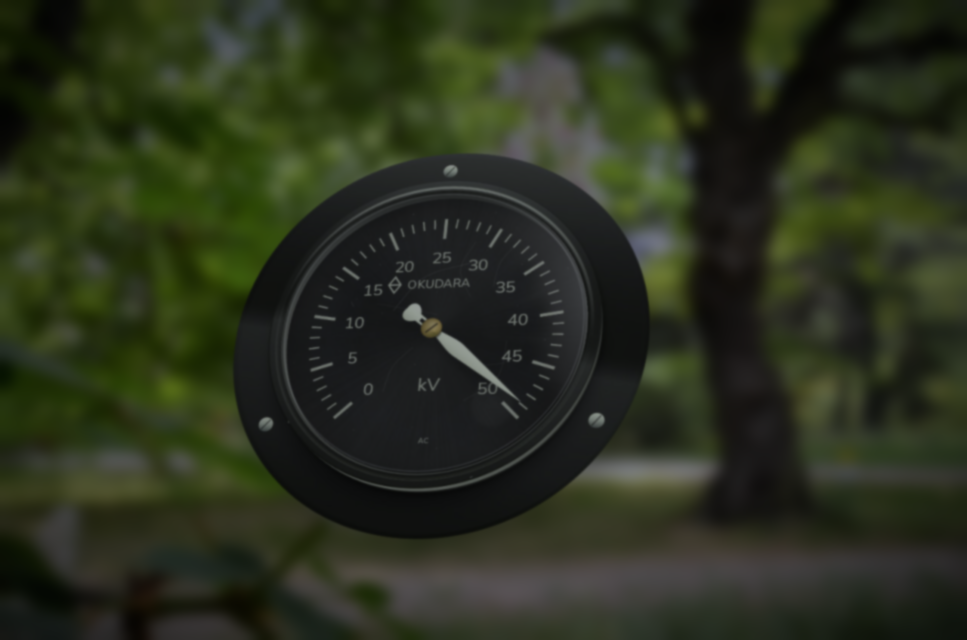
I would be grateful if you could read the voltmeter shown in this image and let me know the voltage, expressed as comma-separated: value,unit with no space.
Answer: 49,kV
